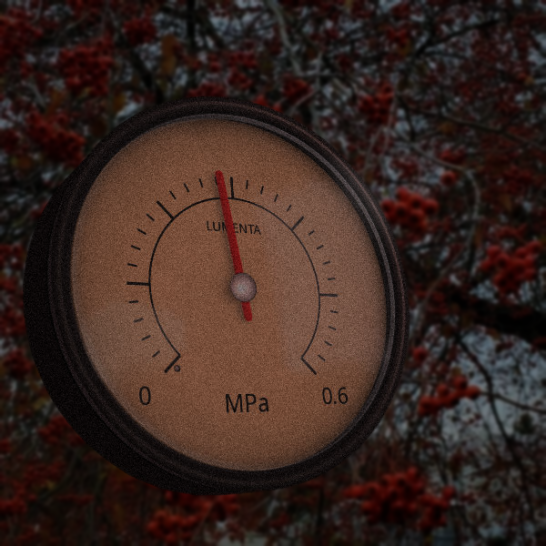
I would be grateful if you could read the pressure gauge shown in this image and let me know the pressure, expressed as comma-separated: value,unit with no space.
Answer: 0.28,MPa
